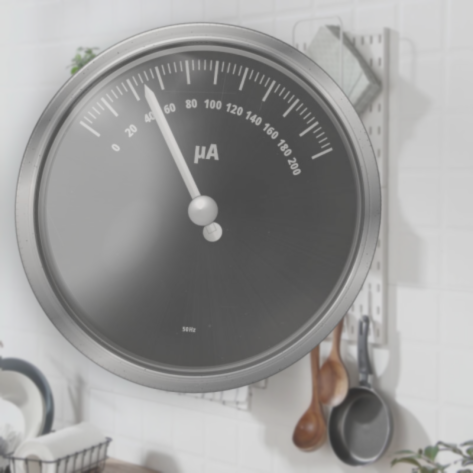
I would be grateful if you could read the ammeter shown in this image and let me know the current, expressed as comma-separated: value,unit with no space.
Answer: 48,µA
